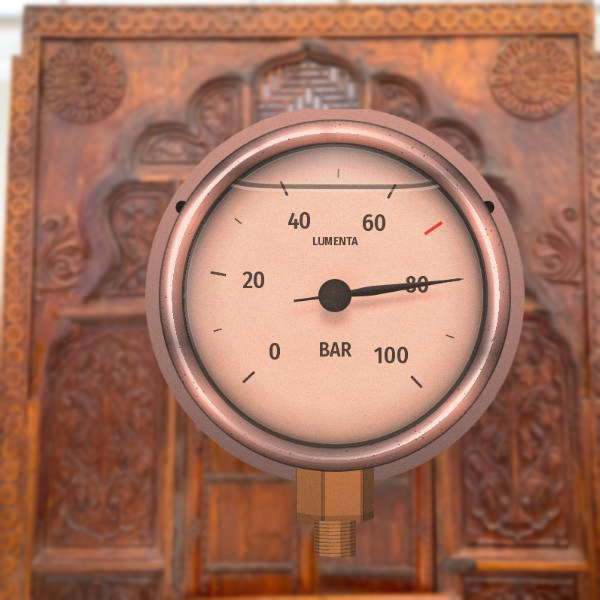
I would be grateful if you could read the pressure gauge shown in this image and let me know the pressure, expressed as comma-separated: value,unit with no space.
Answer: 80,bar
